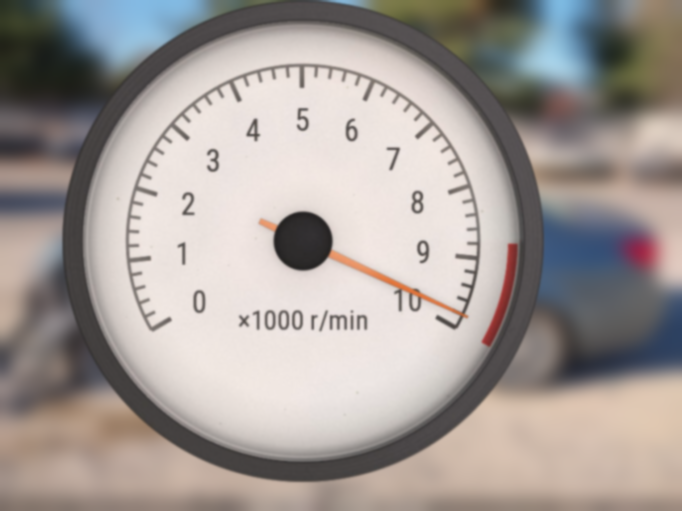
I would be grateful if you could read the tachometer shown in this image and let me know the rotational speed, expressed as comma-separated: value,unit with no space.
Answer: 9800,rpm
